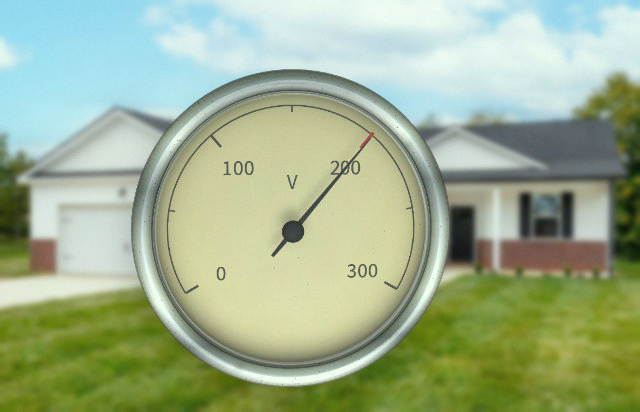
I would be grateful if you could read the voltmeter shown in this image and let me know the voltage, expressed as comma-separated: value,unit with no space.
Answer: 200,V
